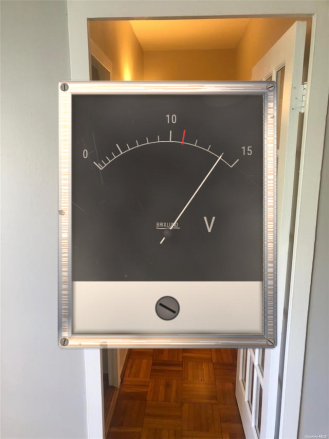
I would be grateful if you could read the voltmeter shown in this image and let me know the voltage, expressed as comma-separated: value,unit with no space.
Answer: 14,V
